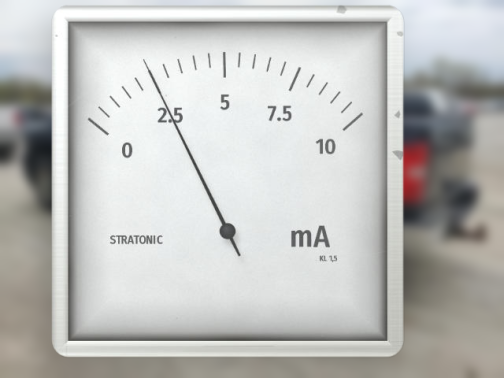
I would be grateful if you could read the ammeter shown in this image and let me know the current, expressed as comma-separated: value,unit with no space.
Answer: 2.5,mA
